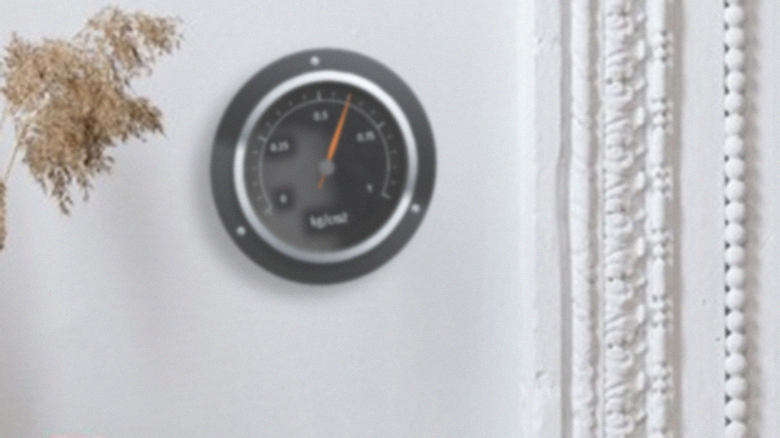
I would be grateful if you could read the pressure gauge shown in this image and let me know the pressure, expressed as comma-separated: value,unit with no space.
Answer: 0.6,kg/cm²
